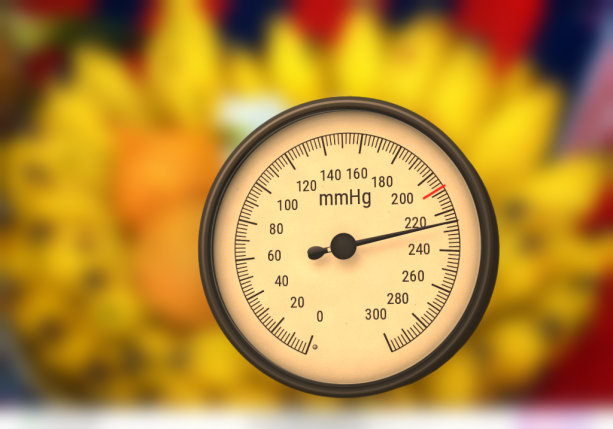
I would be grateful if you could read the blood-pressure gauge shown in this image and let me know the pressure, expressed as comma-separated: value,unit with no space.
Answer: 226,mmHg
